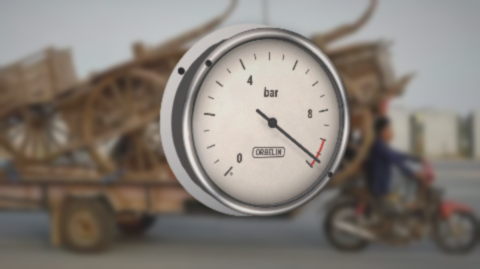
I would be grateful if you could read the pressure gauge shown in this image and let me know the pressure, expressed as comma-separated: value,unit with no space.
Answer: 9.75,bar
